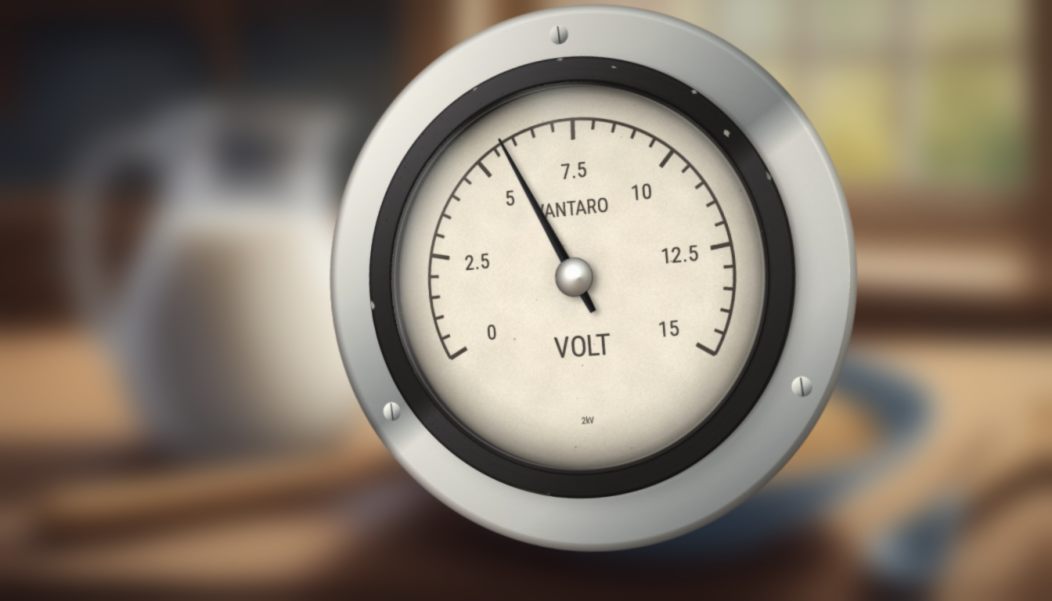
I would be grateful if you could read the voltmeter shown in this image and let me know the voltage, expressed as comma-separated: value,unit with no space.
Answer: 5.75,V
